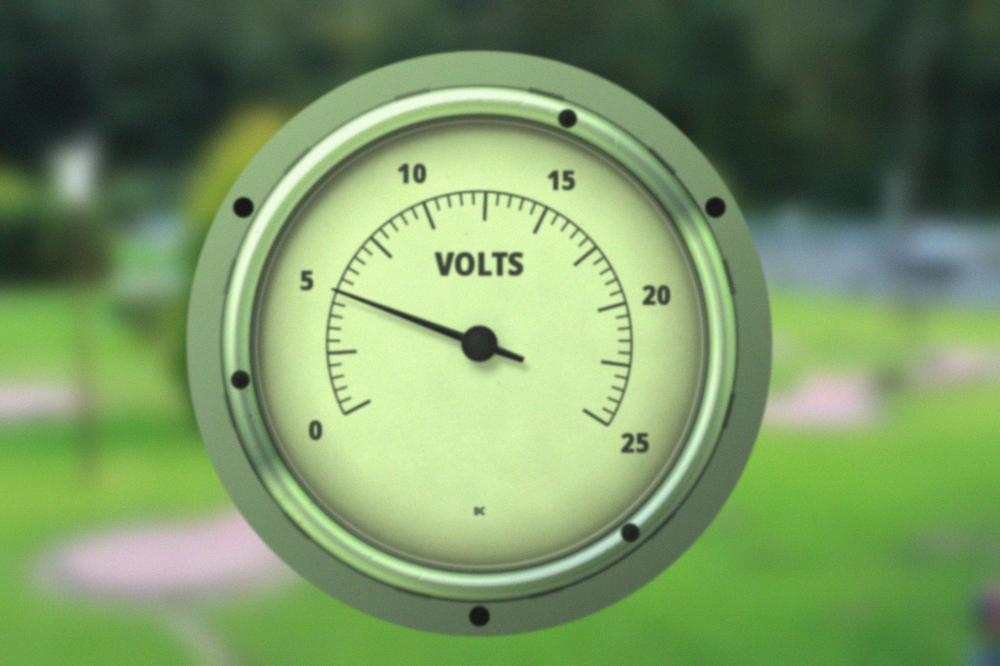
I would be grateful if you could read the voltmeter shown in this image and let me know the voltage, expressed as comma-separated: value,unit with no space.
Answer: 5,V
